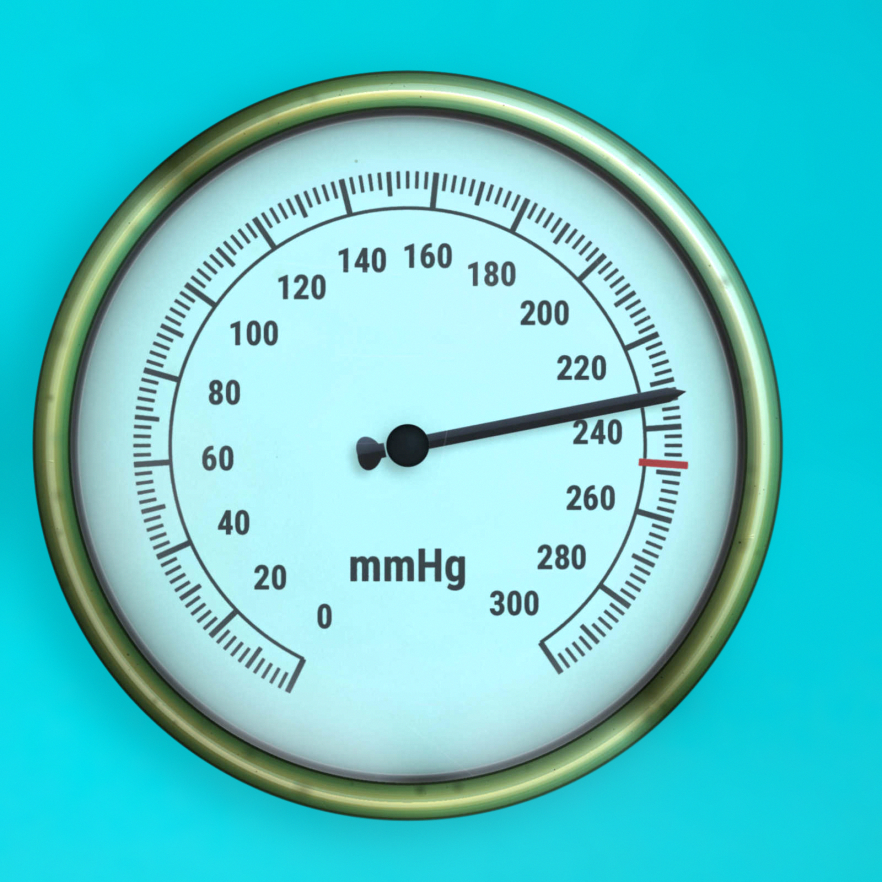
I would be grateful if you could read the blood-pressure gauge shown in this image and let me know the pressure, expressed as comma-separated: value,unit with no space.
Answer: 233,mmHg
